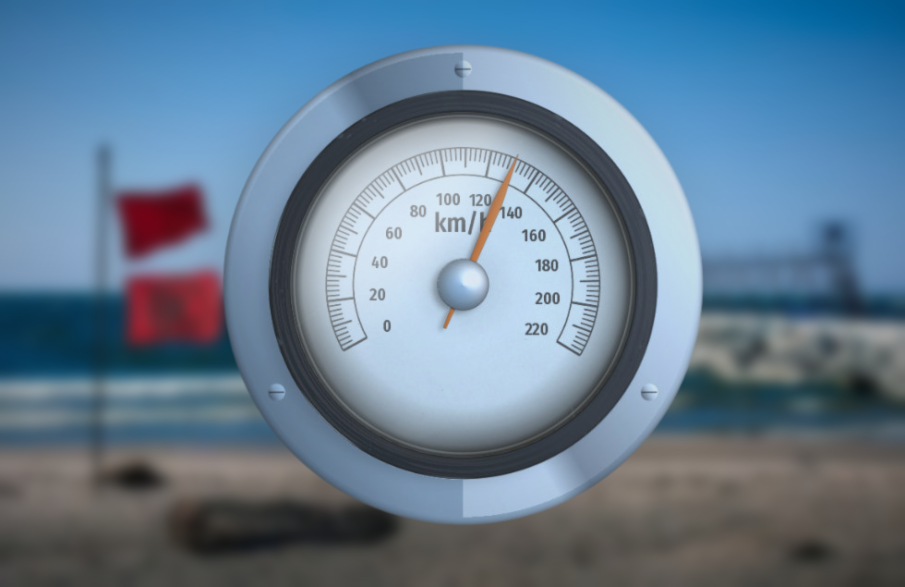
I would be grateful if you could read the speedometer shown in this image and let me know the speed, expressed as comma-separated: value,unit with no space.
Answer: 130,km/h
